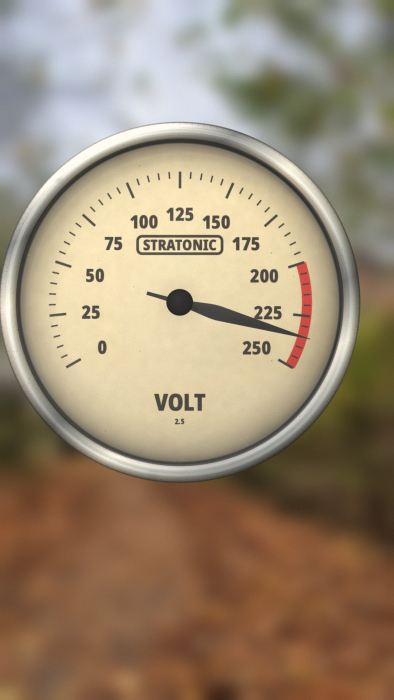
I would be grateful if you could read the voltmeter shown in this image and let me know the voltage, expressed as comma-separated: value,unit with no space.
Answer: 235,V
